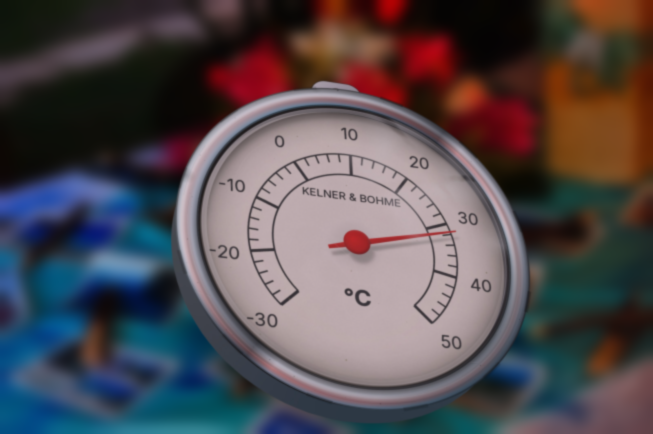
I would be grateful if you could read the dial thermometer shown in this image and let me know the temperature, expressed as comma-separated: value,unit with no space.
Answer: 32,°C
